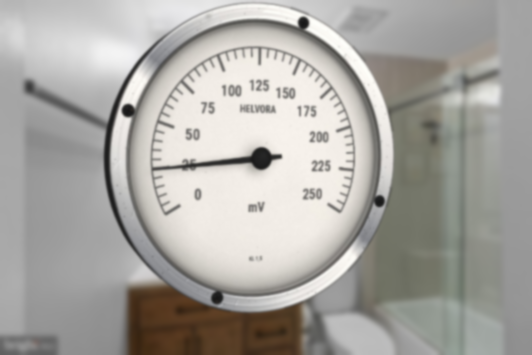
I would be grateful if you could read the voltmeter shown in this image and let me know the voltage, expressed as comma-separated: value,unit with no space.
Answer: 25,mV
